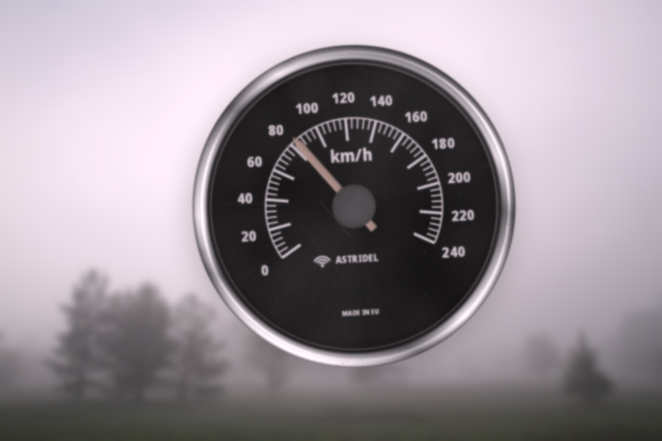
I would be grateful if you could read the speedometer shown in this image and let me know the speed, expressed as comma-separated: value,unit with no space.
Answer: 84,km/h
